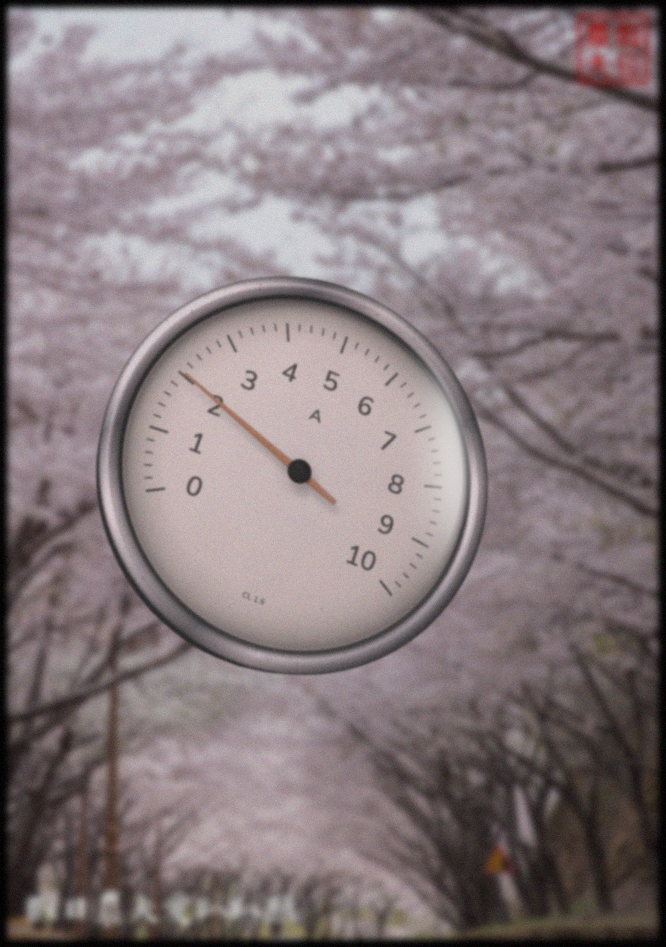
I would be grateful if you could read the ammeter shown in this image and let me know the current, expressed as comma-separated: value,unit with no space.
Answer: 2,A
